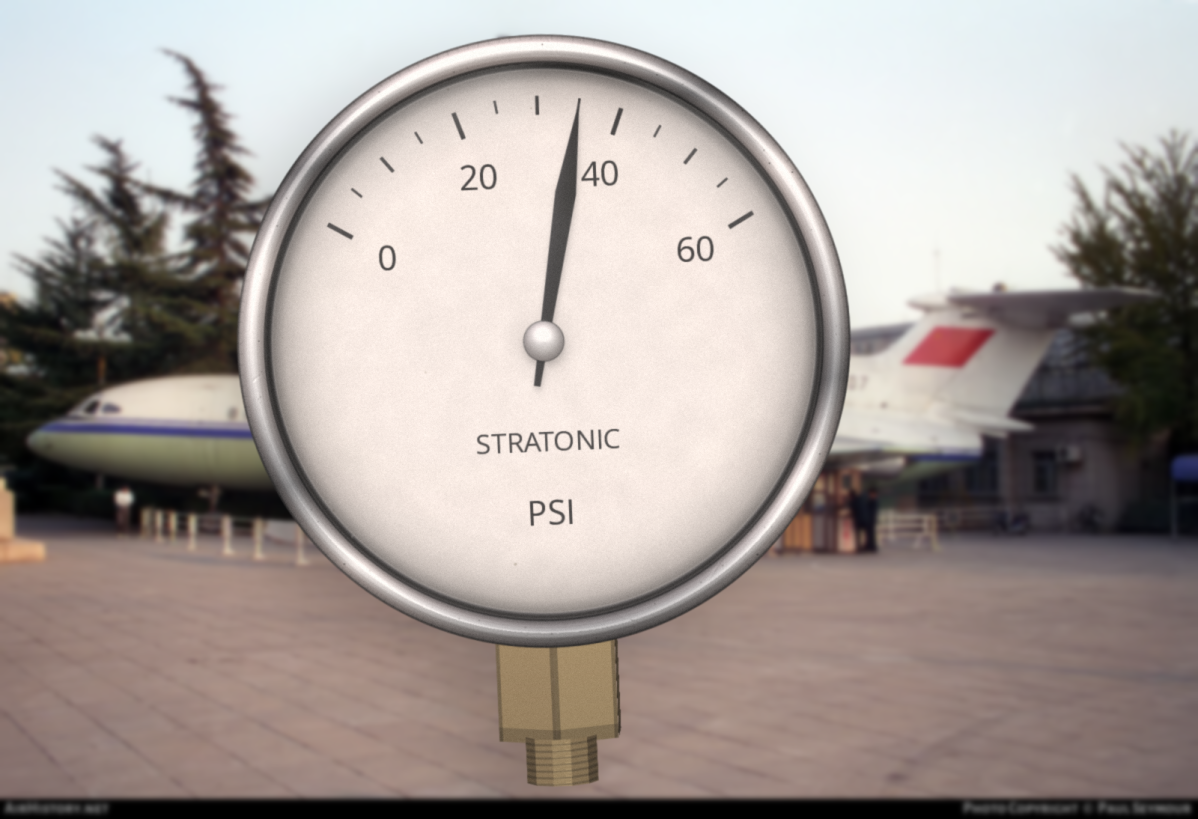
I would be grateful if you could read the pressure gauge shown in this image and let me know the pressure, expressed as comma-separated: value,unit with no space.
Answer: 35,psi
